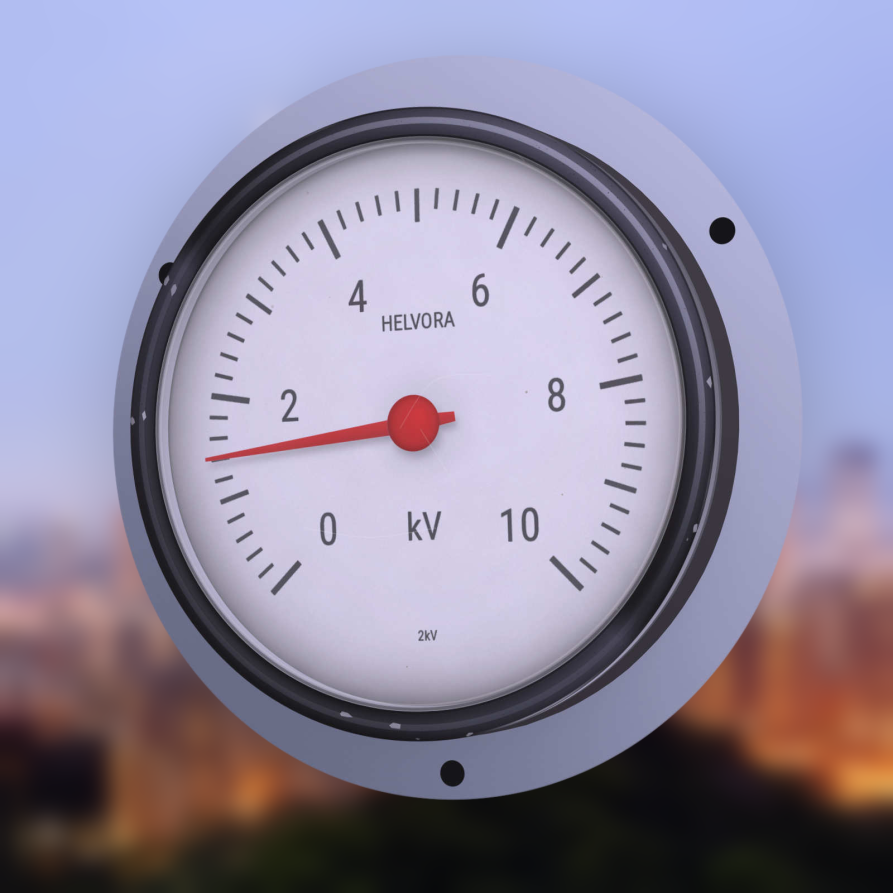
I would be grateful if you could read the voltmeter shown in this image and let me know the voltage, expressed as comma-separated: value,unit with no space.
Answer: 1.4,kV
